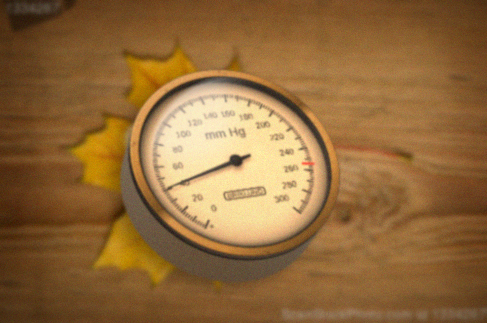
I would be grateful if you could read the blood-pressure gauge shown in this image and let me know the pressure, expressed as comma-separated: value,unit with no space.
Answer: 40,mmHg
